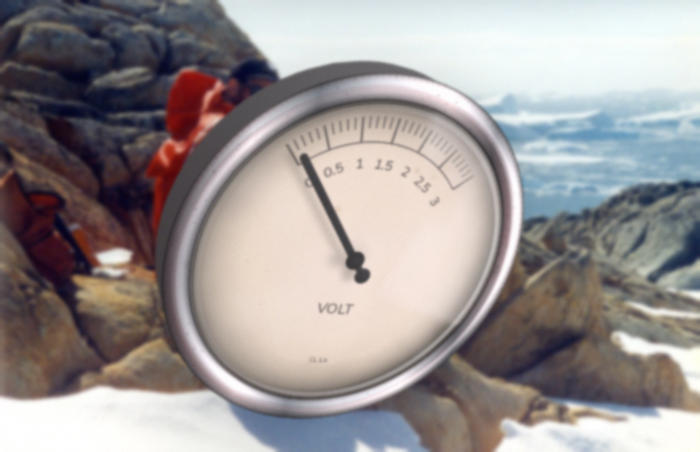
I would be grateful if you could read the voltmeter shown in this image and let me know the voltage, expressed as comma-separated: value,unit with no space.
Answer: 0.1,V
